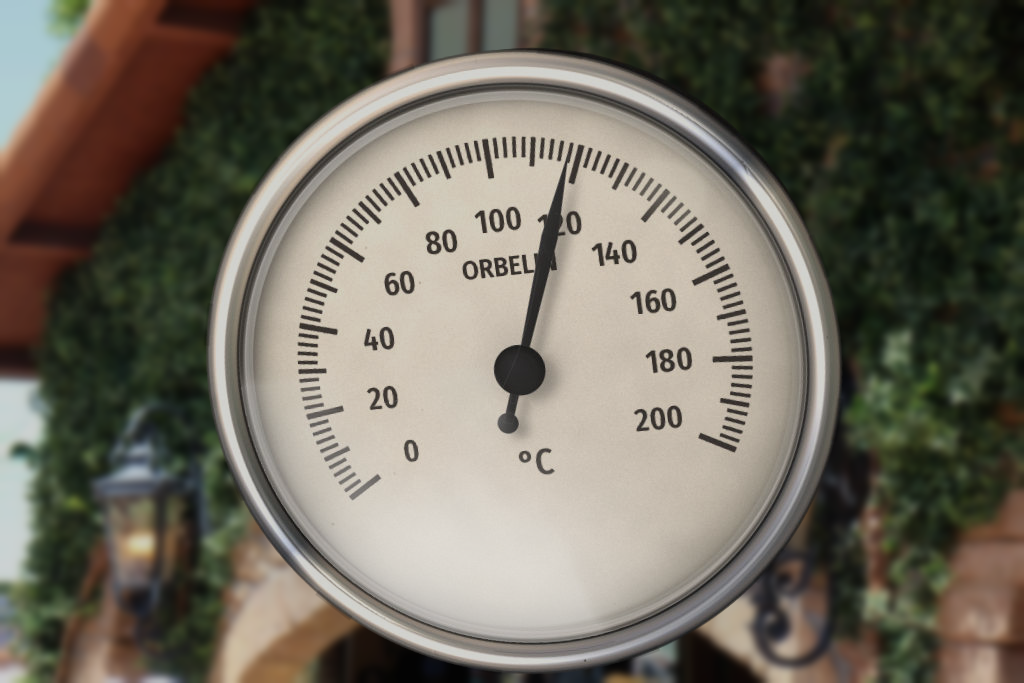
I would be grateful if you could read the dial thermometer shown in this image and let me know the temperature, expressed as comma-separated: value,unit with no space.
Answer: 118,°C
